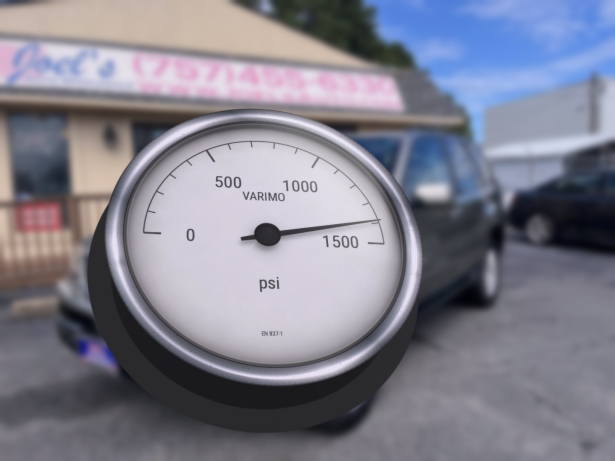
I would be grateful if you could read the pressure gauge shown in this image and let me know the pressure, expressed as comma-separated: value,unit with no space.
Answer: 1400,psi
